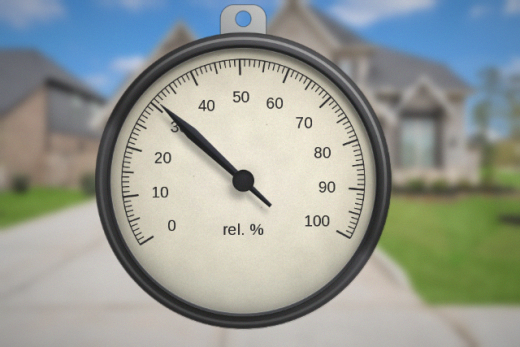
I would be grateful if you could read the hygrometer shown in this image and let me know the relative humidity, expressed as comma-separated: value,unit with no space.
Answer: 31,%
